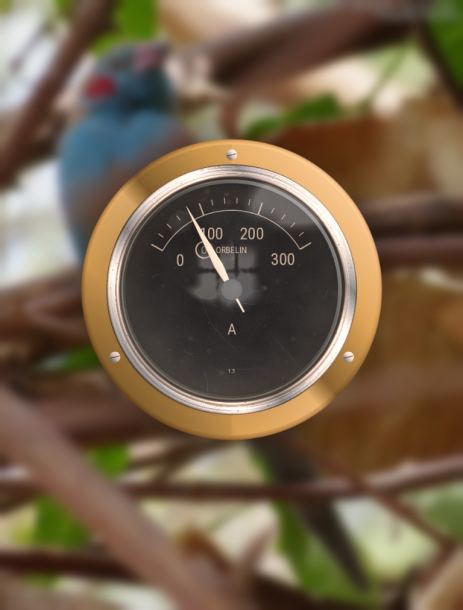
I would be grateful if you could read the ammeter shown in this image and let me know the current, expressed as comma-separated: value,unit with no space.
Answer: 80,A
